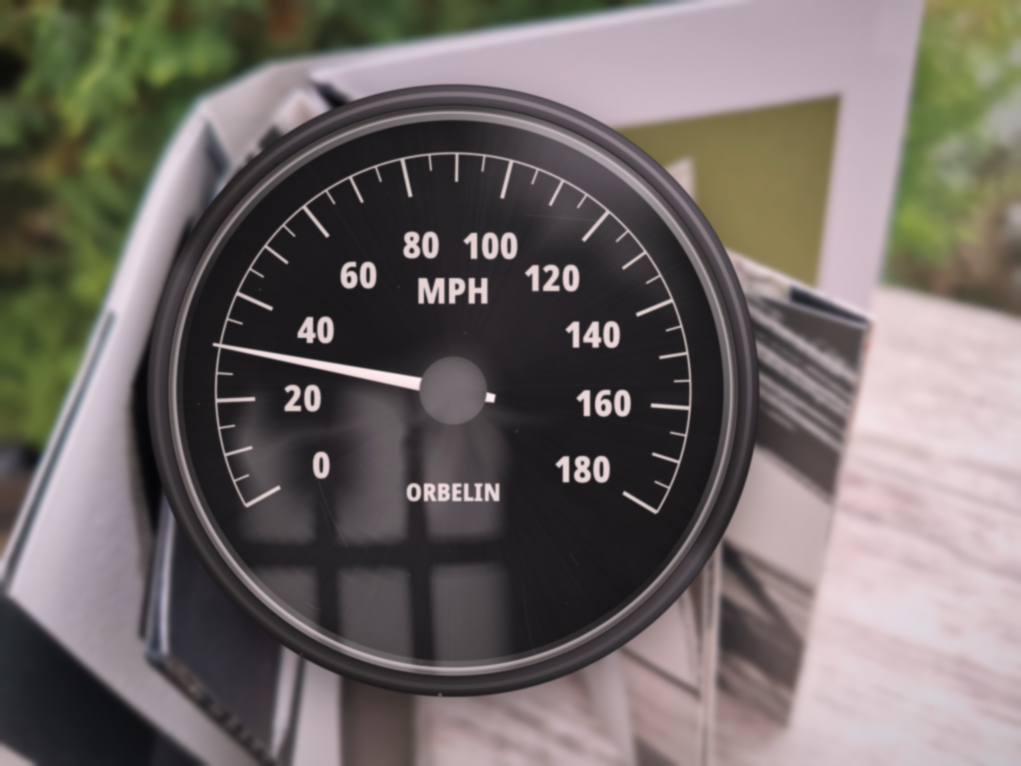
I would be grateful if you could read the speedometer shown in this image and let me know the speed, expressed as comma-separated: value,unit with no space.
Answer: 30,mph
